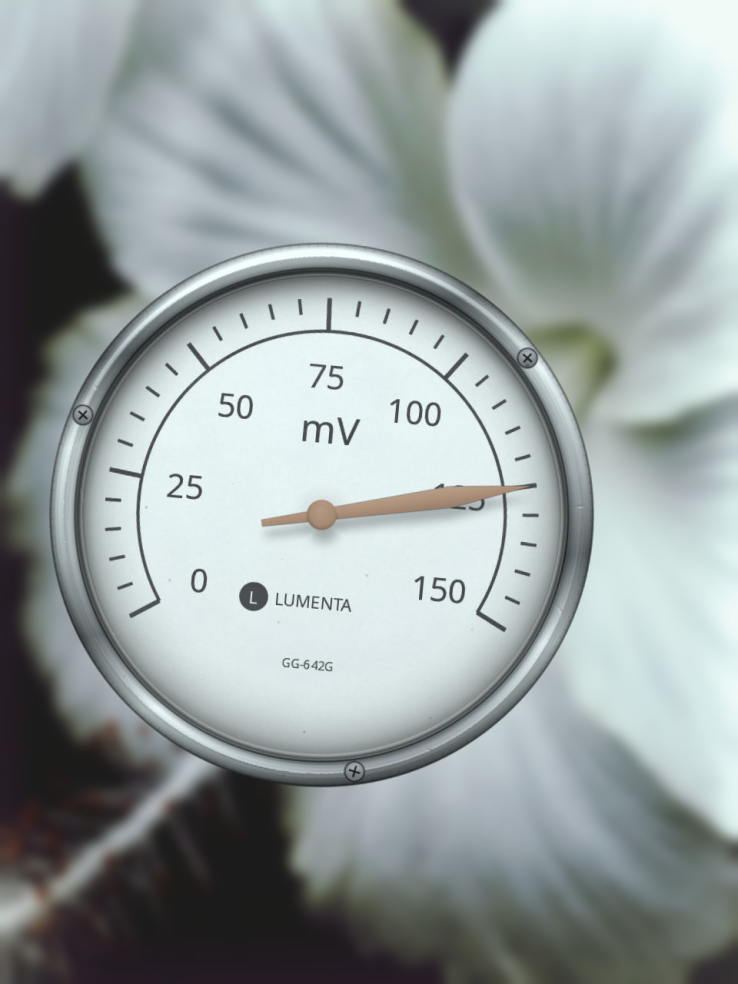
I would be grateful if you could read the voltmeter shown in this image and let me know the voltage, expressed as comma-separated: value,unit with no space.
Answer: 125,mV
